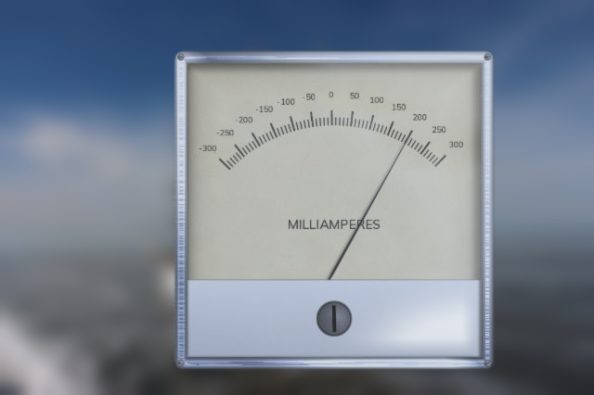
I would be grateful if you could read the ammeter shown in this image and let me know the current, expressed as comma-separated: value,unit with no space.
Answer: 200,mA
